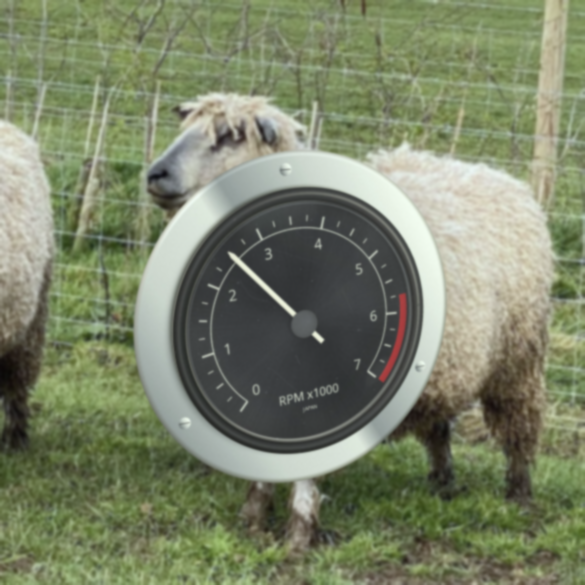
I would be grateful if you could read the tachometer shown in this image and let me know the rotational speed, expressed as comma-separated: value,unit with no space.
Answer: 2500,rpm
